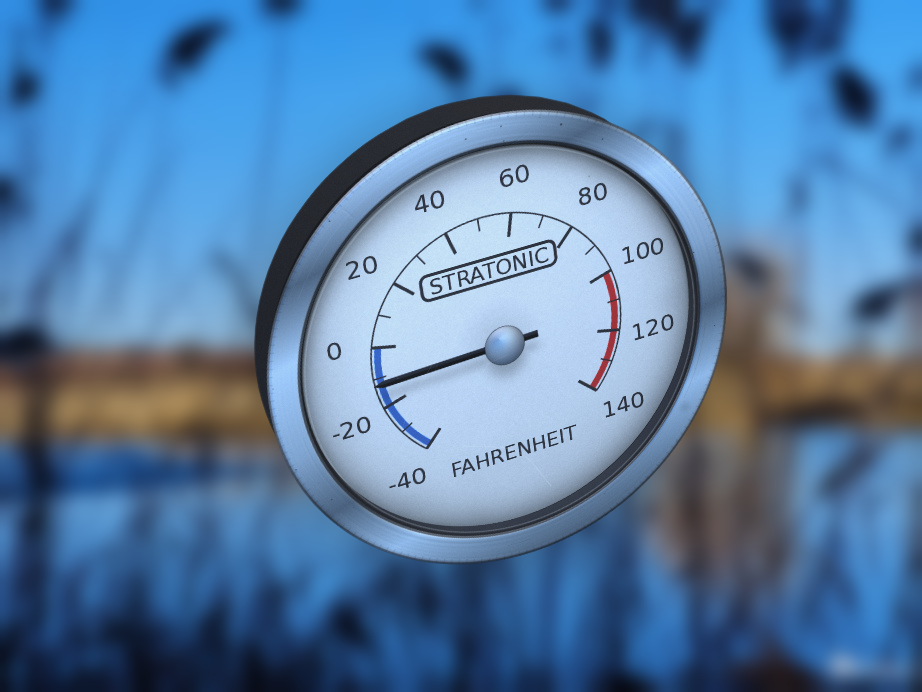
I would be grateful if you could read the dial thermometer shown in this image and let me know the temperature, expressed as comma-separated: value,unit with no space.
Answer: -10,°F
